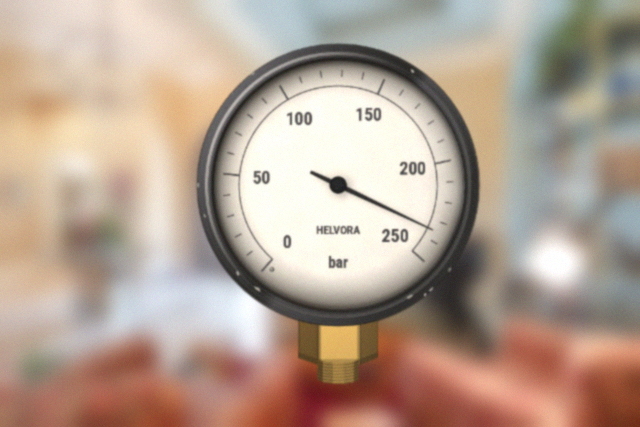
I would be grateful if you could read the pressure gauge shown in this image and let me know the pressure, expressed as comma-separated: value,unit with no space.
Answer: 235,bar
